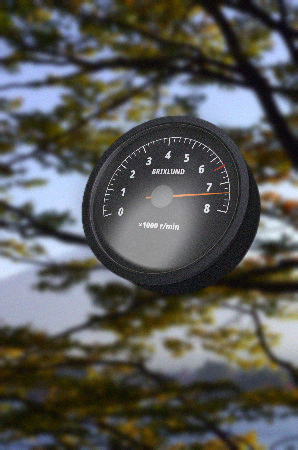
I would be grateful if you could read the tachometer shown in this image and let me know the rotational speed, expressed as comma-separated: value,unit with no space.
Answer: 7400,rpm
